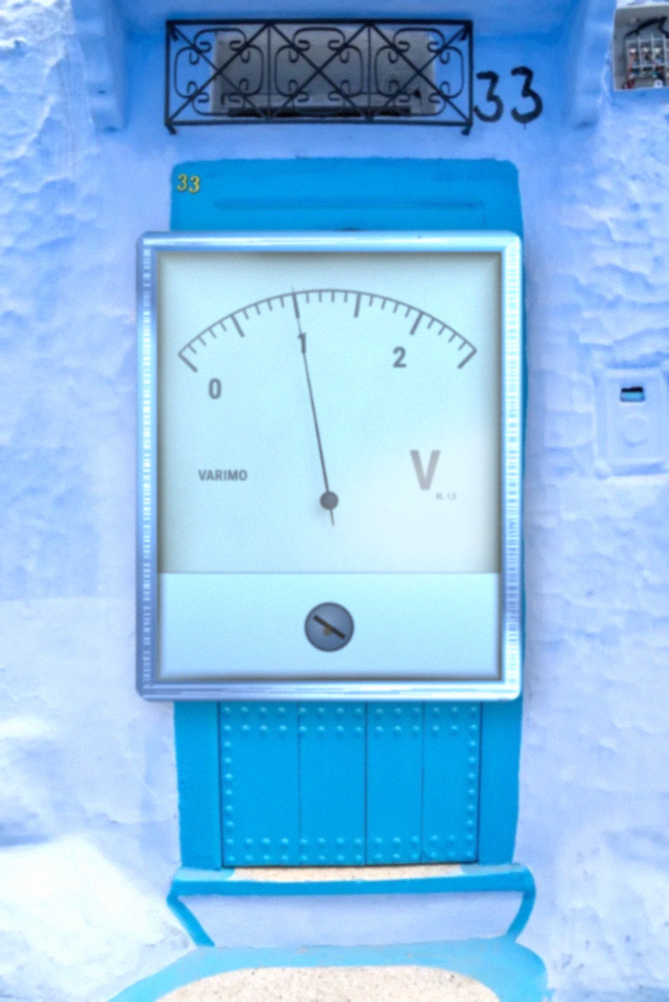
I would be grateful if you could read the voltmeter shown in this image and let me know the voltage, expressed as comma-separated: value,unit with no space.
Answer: 1,V
